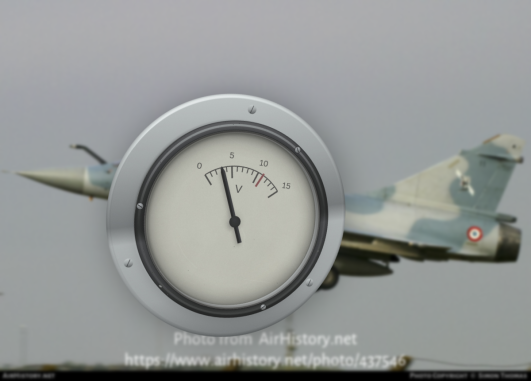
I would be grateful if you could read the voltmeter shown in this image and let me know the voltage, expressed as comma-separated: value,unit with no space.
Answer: 3,V
